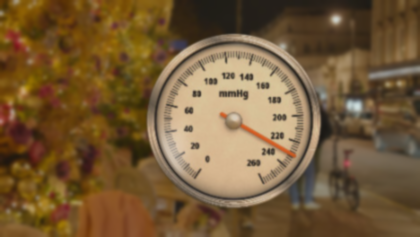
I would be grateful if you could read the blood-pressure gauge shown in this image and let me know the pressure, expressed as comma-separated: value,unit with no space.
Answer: 230,mmHg
